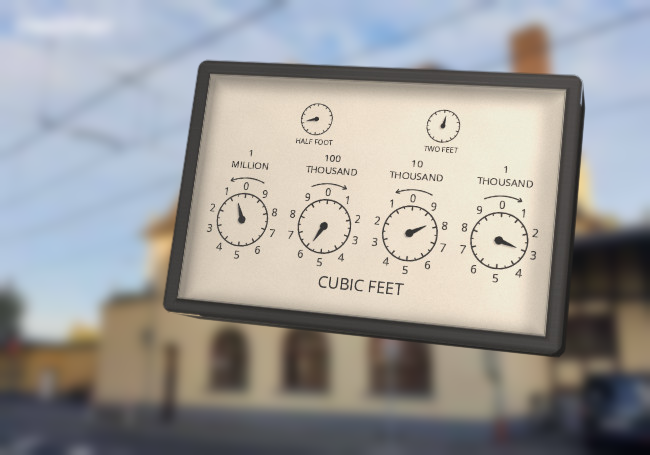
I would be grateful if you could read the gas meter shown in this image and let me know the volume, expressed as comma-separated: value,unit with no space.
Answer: 58300,ft³
